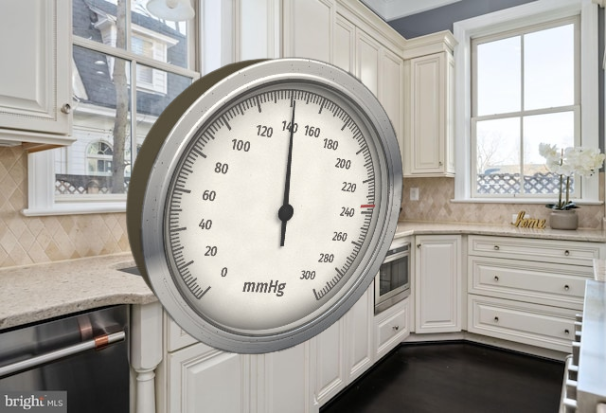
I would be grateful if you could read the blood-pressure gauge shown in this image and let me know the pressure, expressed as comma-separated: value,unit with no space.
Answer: 140,mmHg
